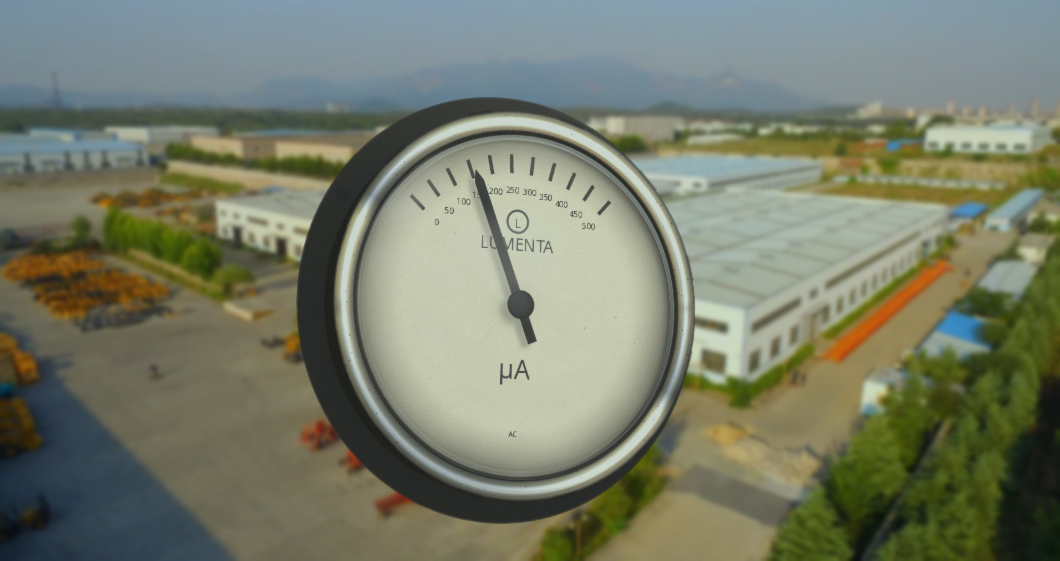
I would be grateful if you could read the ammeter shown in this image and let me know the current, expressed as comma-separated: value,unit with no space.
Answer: 150,µA
